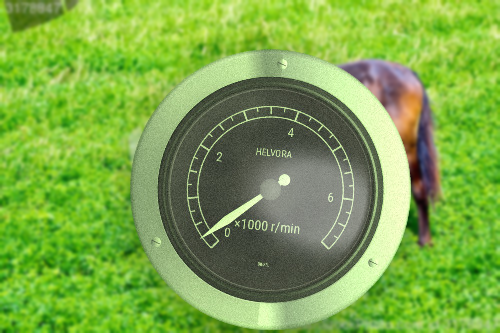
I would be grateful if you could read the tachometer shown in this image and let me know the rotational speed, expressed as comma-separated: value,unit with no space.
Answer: 250,rpm
